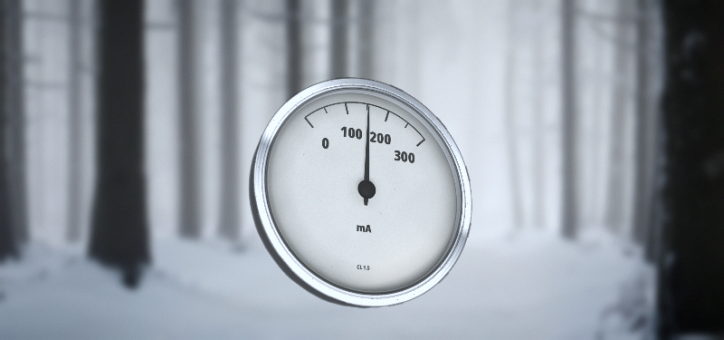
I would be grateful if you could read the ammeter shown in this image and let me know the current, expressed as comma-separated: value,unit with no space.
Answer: 150,mA
